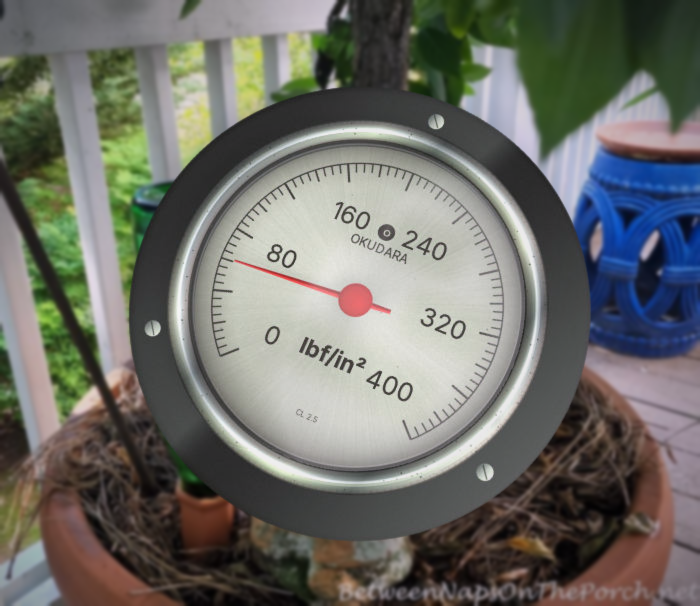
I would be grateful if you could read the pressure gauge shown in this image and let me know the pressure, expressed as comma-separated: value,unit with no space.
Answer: 60,psi
